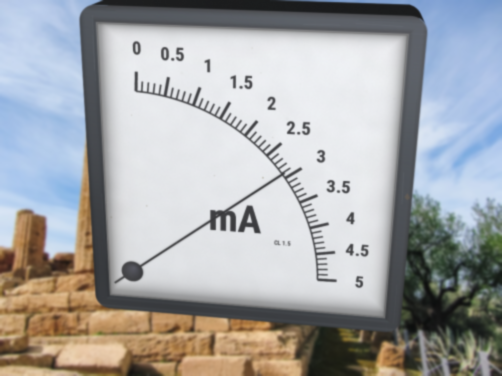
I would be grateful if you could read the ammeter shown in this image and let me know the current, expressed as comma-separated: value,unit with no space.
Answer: 2.9,mA
